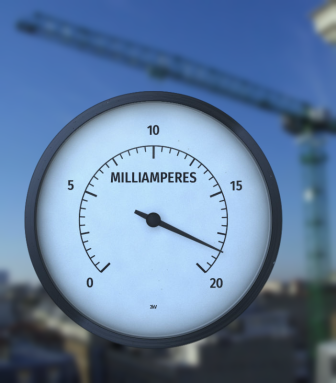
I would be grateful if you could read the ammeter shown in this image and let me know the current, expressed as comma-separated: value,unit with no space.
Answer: 18.5,mA
